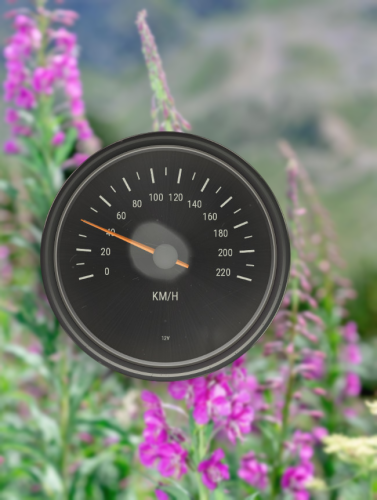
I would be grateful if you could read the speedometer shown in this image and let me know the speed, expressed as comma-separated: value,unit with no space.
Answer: 40,km/h
